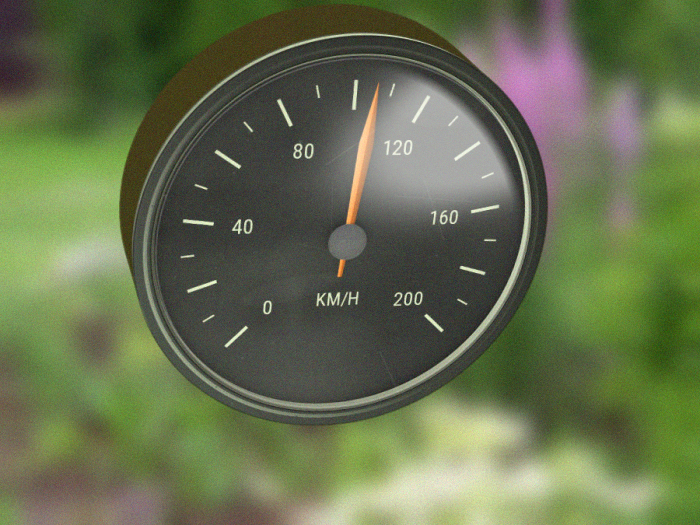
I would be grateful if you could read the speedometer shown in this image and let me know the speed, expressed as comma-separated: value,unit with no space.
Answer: 105,km/h
